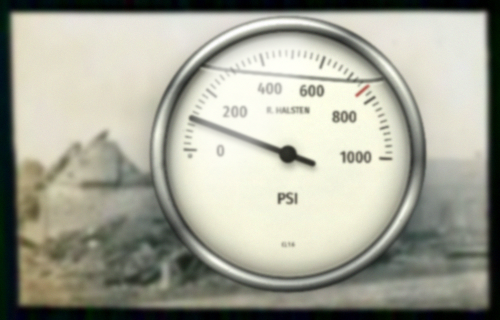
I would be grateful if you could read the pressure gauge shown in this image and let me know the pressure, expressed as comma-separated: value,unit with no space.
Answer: 100,psi
